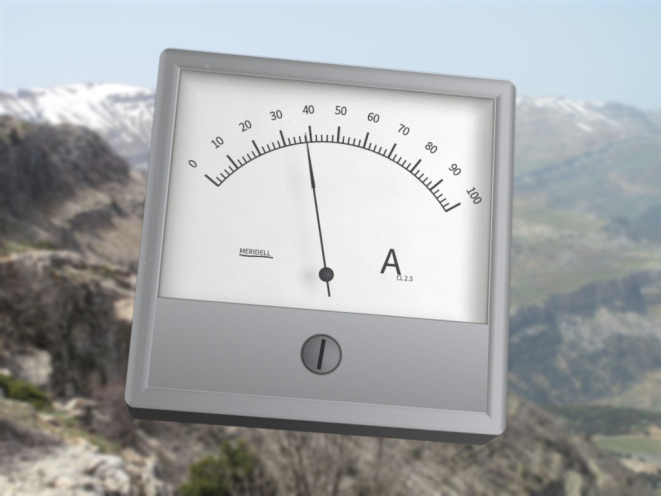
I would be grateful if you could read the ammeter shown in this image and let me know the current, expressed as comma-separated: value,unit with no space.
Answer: 38,A
